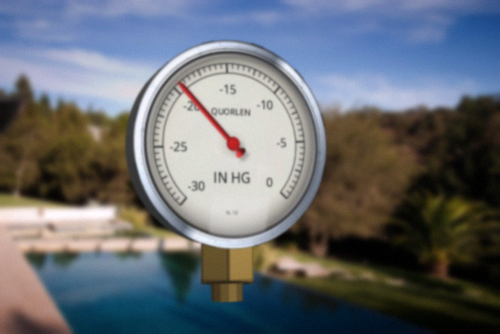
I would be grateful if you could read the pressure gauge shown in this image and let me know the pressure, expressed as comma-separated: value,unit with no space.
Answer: -19.5,inHg
